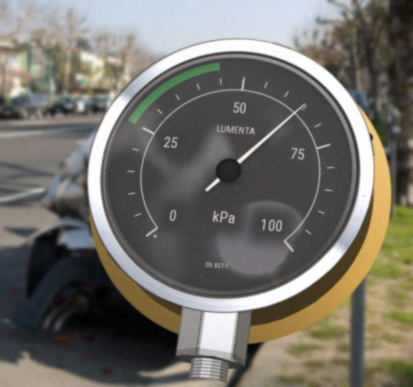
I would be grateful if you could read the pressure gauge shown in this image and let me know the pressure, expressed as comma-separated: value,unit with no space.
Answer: 65,kPa
